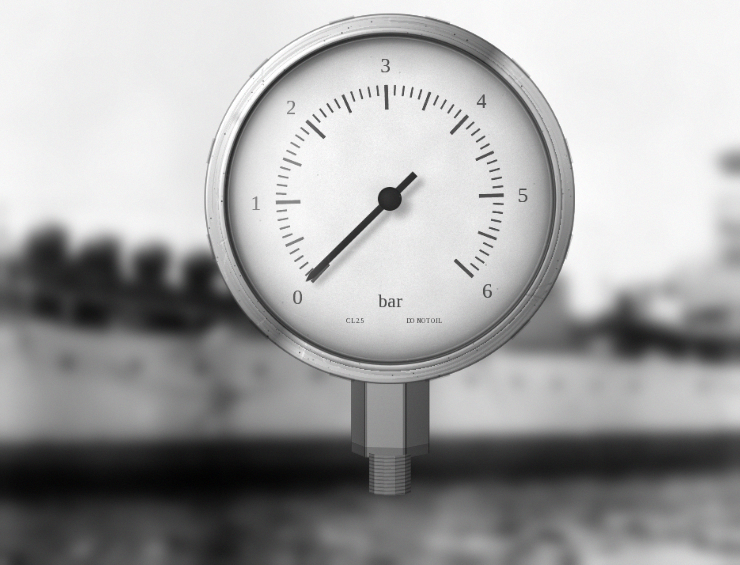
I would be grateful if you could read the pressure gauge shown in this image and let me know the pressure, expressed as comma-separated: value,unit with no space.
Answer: 0.05,bar
